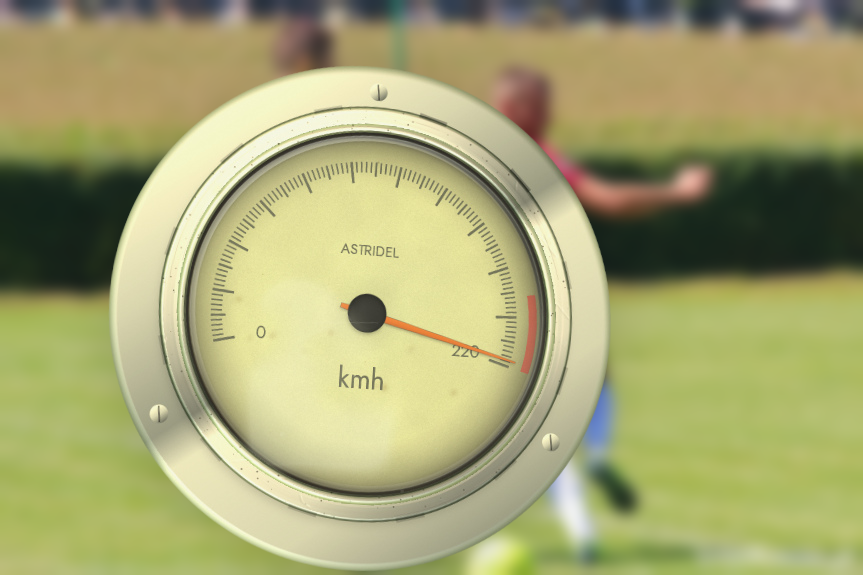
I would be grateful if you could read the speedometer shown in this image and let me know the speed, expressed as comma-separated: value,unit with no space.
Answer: 218,km/h
